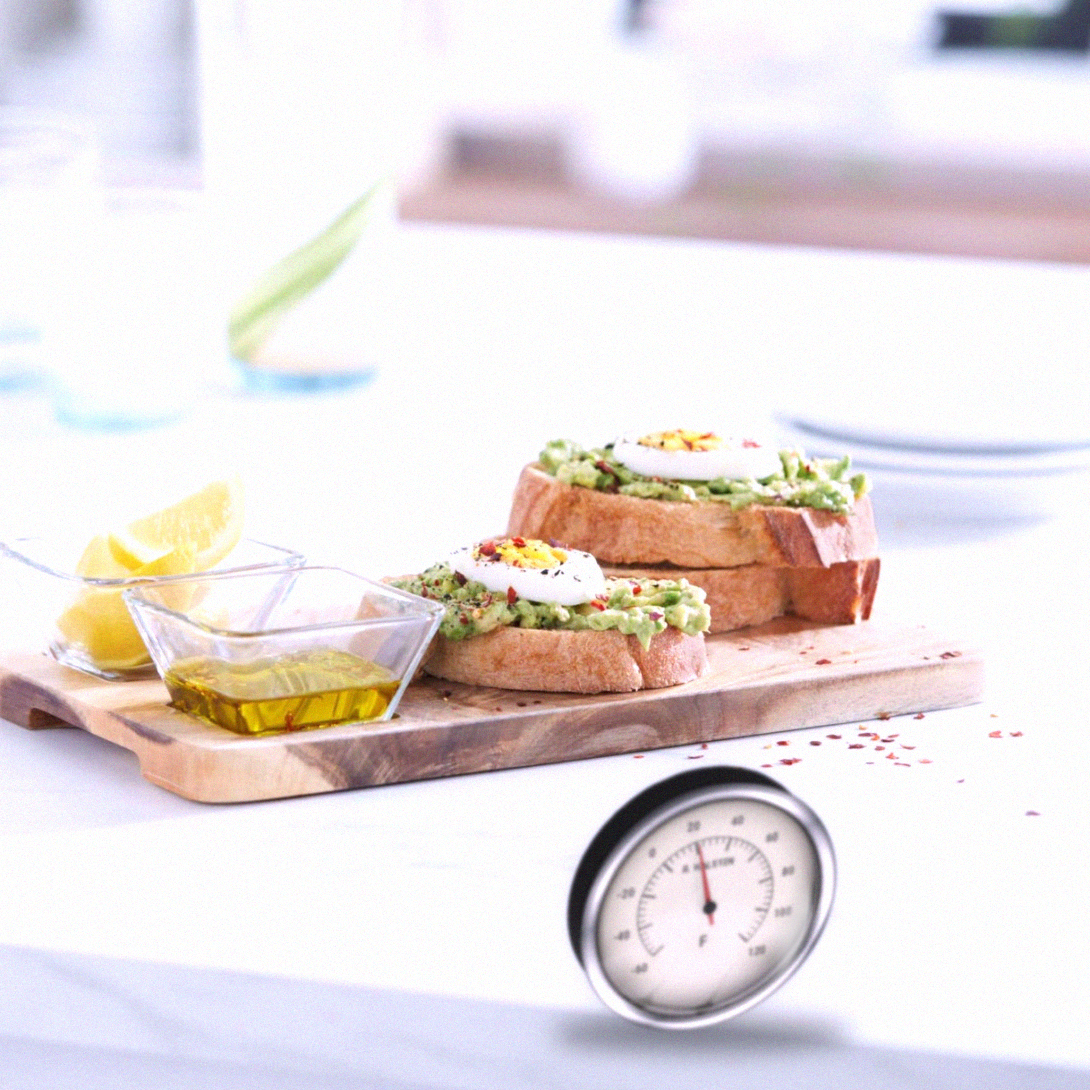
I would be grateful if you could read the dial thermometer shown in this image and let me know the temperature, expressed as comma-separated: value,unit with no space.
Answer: 20,°F
